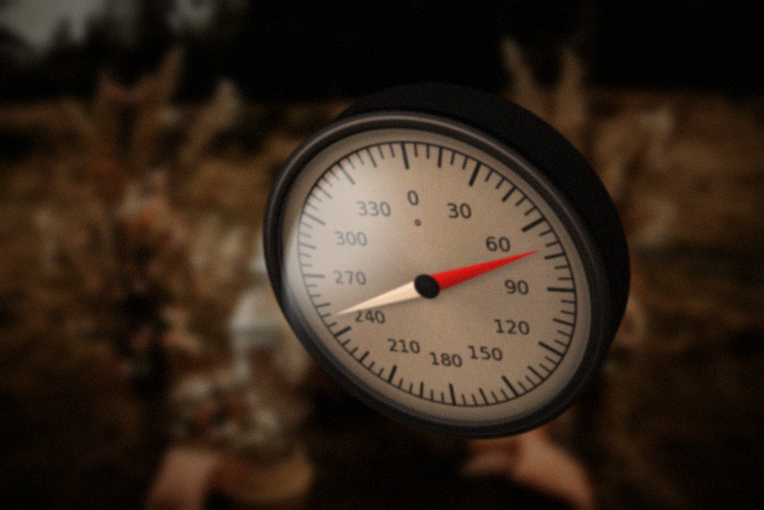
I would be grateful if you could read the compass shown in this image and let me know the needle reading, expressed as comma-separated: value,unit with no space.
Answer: 70,°
